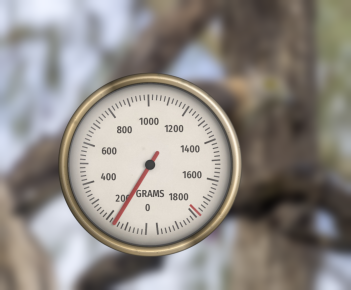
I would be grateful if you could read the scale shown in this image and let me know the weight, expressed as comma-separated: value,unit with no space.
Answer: 160,g
